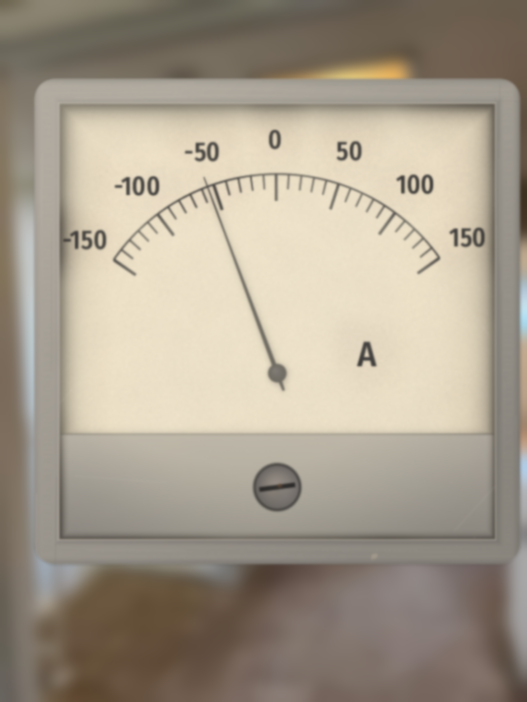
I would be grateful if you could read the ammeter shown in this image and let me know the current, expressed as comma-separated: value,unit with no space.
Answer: -55,A
